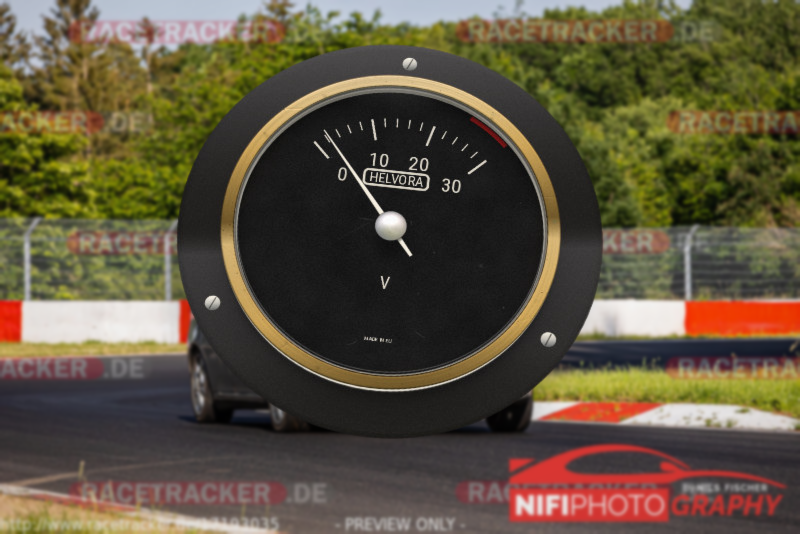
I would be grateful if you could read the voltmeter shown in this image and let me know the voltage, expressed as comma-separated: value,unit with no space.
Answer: 2,V
